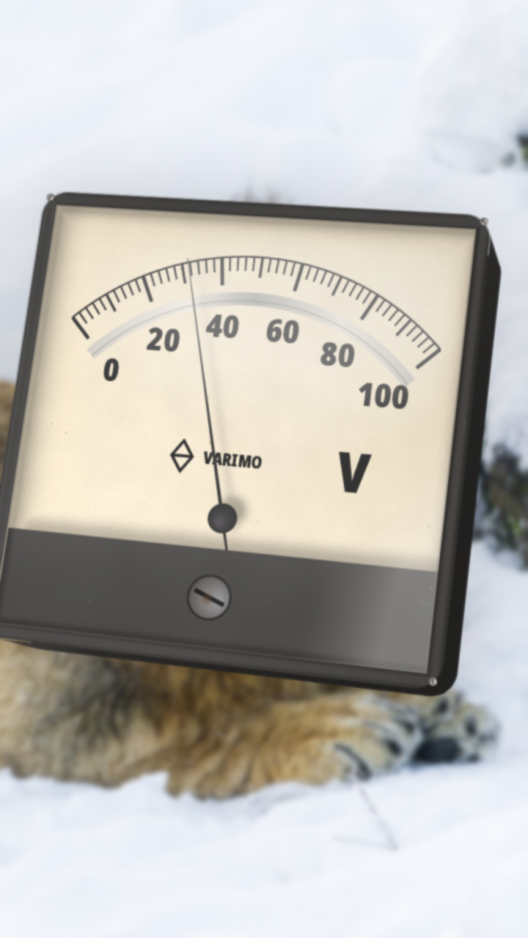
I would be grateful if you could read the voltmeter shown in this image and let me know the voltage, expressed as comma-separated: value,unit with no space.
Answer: 32,V
